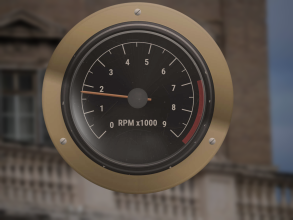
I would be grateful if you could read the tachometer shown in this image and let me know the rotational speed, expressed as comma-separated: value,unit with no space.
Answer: 1750,rpm
